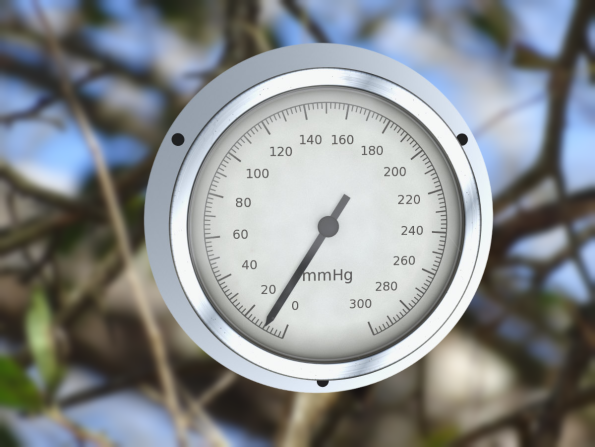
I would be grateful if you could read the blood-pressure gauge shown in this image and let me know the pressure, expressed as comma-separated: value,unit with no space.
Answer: 10,mmHg
